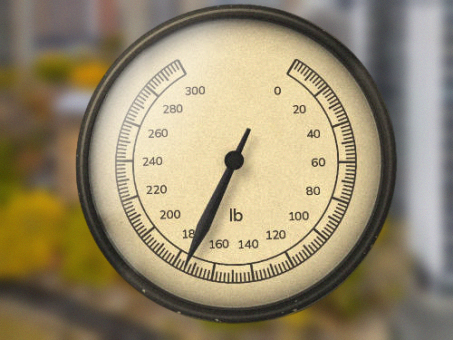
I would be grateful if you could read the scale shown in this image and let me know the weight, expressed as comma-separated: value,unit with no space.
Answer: 174,lb
